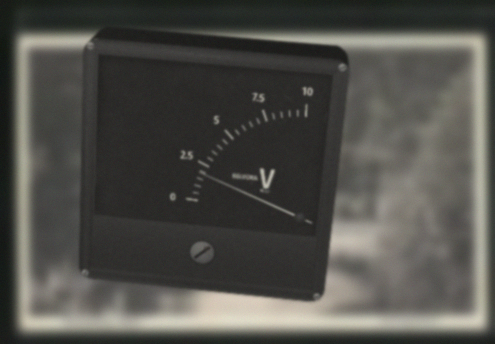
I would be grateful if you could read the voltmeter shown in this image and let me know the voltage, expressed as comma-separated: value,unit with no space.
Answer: 2,V
